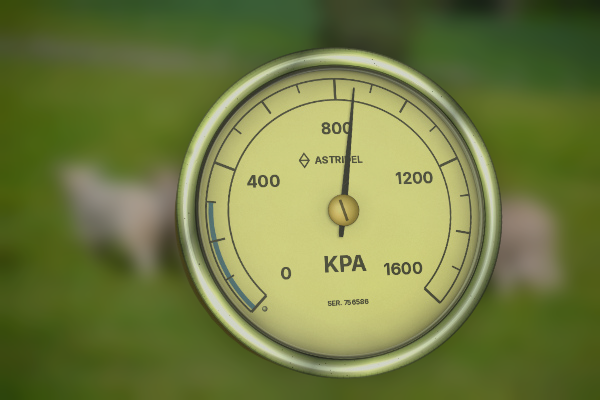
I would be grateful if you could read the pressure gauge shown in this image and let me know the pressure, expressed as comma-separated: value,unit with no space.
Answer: 850,kPa
